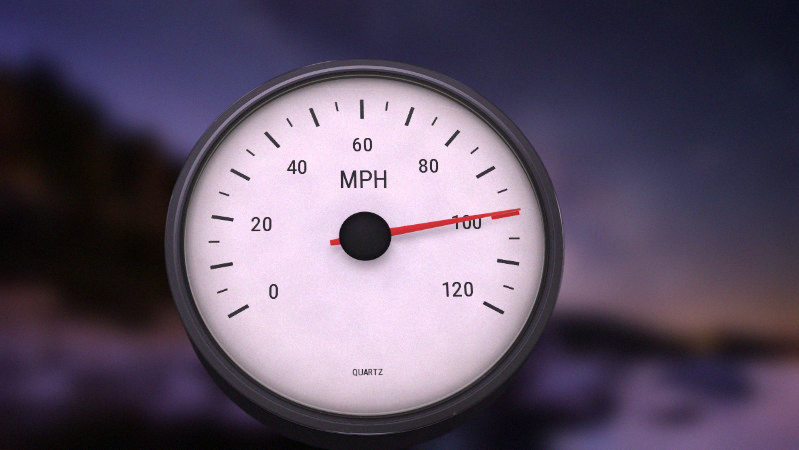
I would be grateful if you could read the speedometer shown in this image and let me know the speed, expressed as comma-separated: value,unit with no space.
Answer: 100,mph
